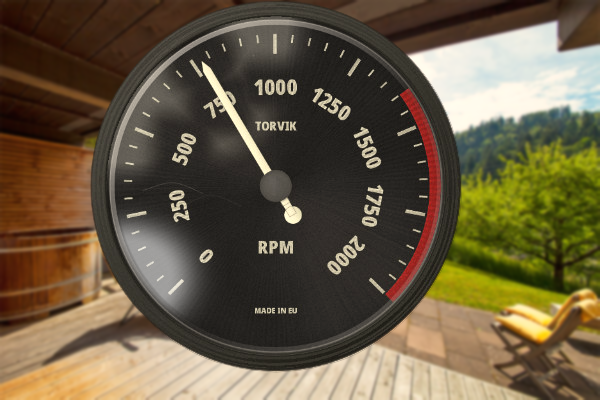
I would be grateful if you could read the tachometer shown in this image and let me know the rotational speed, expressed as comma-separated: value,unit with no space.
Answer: 775,rpm
